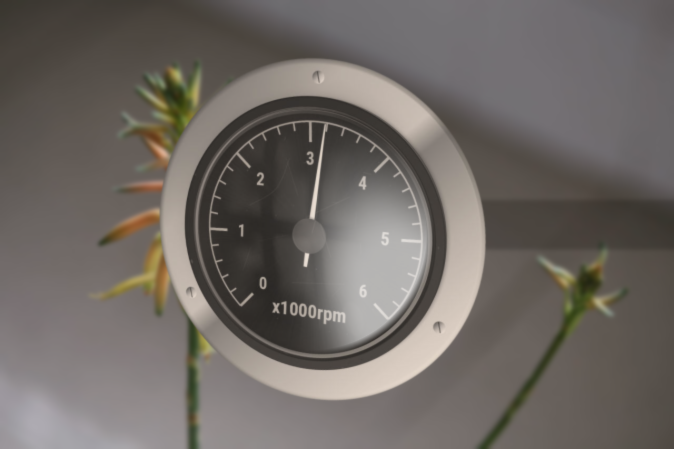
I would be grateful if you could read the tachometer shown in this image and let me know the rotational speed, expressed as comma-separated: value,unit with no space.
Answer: 3200,rpm
